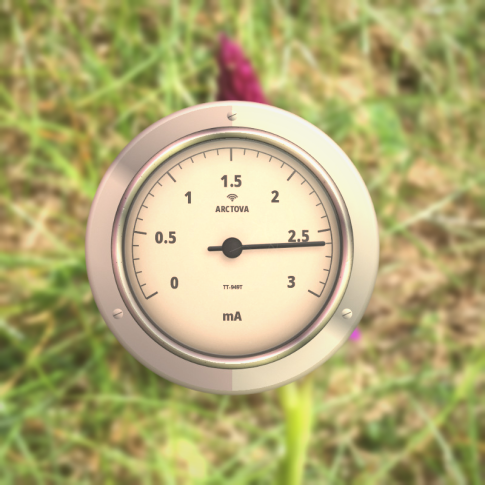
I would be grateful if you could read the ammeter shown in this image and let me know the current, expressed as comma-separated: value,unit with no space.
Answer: 2.6,mA
